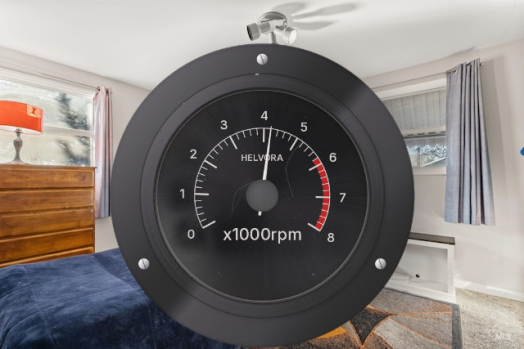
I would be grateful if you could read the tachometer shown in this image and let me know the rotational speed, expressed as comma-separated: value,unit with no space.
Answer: 4200,rpm
